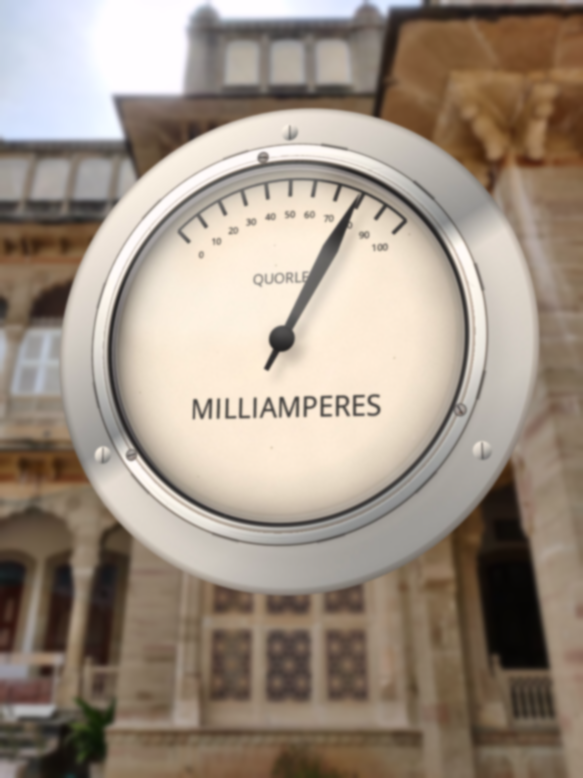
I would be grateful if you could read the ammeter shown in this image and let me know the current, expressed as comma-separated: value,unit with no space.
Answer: 80,mA
